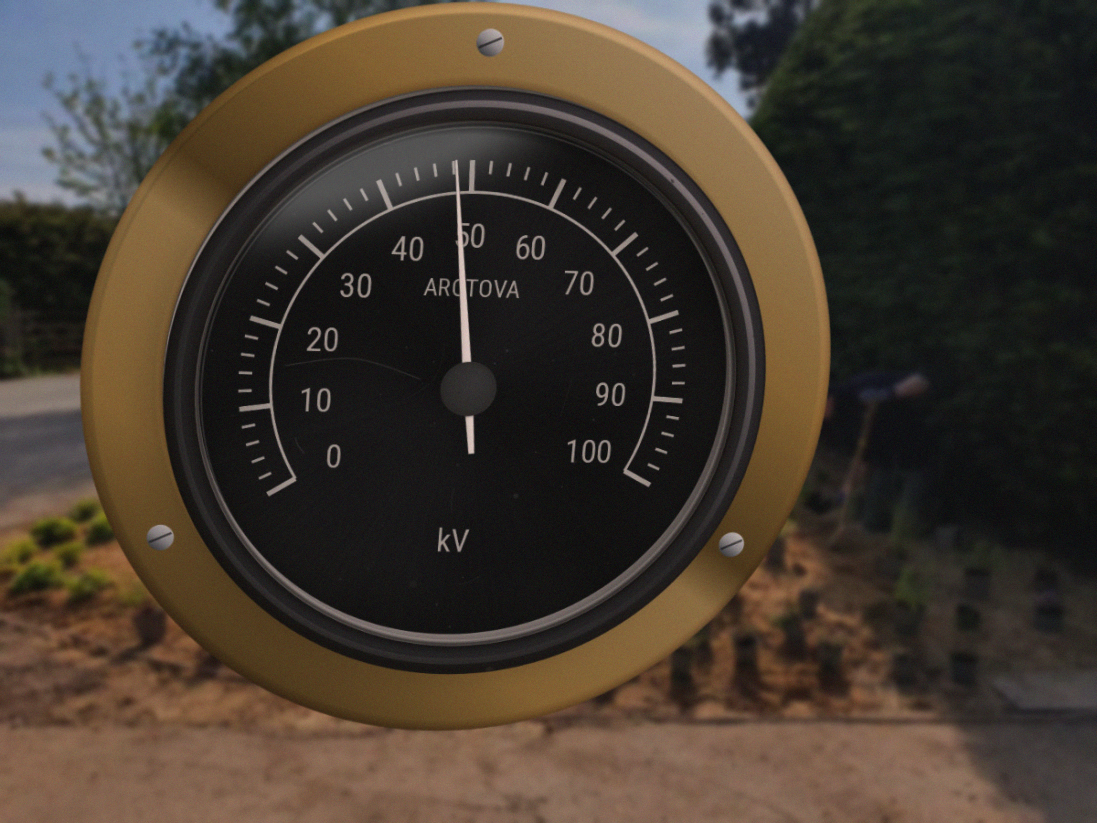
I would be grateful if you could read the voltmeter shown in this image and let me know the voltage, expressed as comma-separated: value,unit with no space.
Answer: 48,kV
